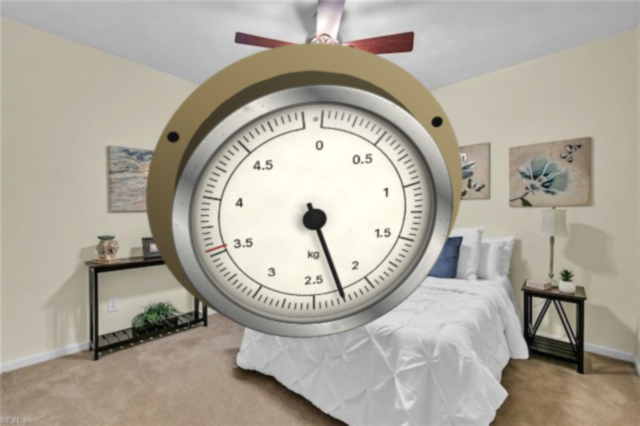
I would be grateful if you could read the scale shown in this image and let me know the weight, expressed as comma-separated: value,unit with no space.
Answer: 2.25,kg
